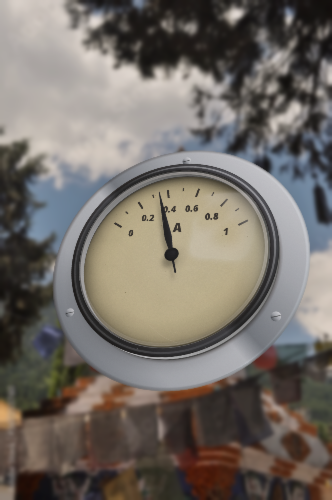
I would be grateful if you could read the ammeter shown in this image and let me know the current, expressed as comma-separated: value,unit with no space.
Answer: 0.35,A
